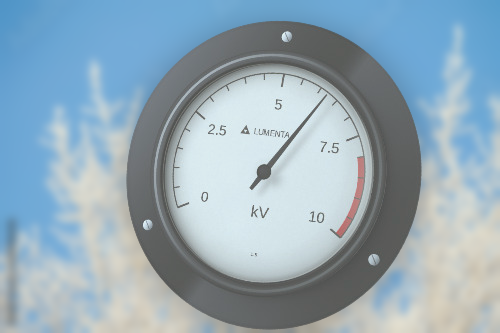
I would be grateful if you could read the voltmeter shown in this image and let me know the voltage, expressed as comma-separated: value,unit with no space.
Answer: 6.25,kV
